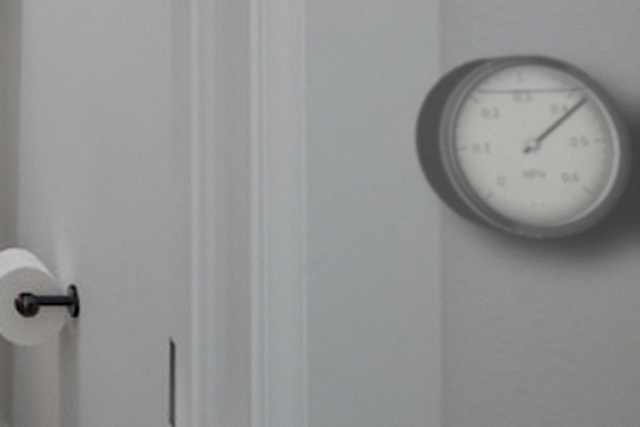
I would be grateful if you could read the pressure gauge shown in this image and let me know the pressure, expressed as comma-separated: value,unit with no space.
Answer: 0.42,MPa
